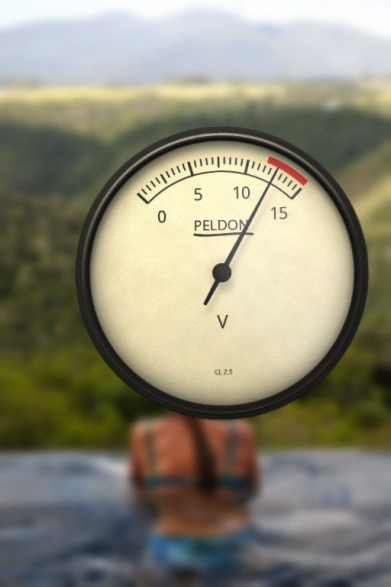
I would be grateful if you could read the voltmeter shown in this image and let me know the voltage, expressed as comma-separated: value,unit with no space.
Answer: 12.5,V
